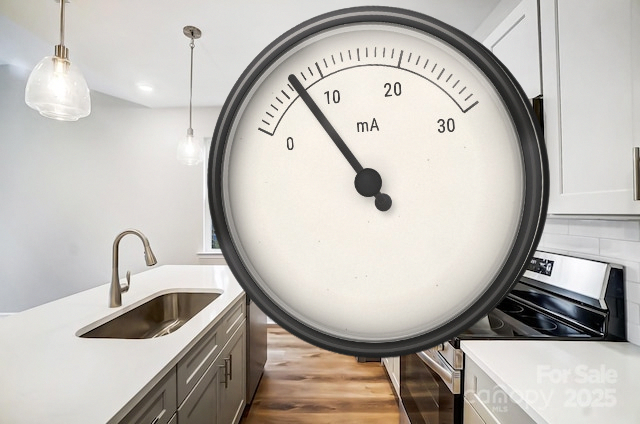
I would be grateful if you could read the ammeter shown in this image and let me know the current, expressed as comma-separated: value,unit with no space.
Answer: 7,mA
